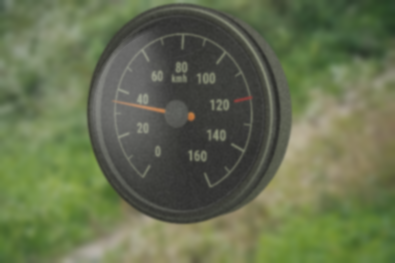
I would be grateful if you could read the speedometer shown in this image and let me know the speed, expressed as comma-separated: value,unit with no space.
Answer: 35,km/h
